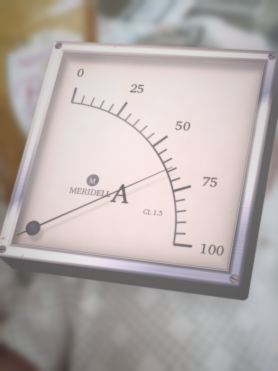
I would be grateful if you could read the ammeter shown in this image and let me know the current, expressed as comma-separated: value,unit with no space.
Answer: 65,A
